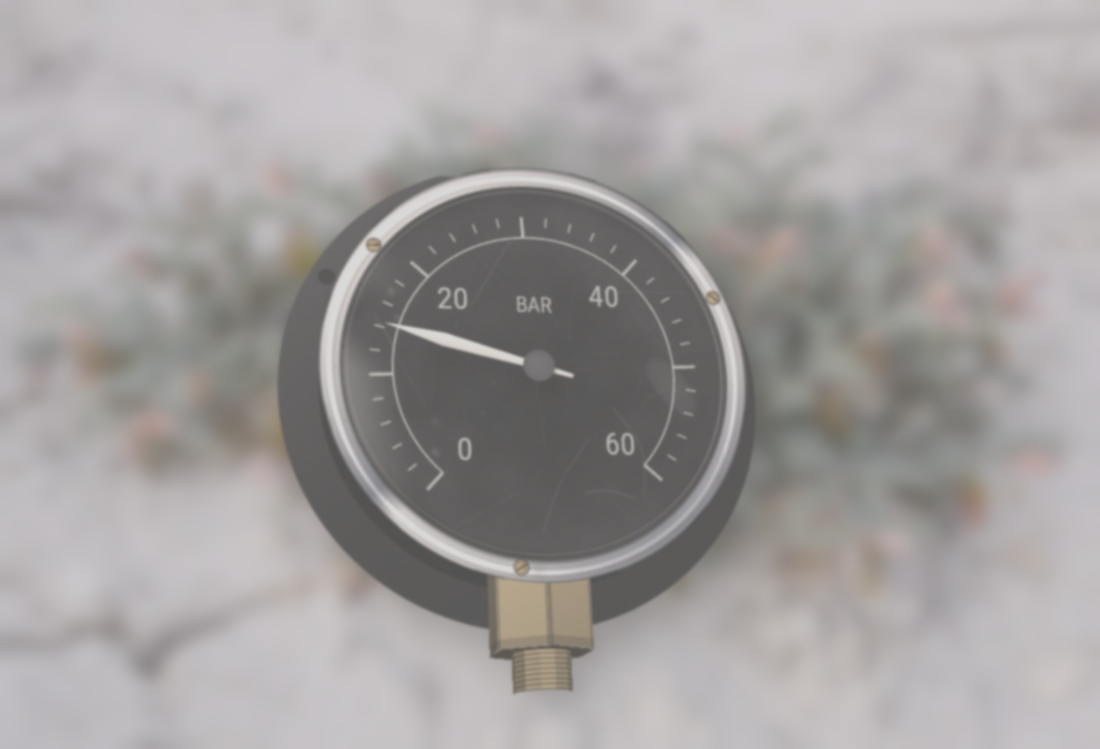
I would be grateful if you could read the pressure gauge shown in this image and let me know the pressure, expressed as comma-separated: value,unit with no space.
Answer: 14,bar
